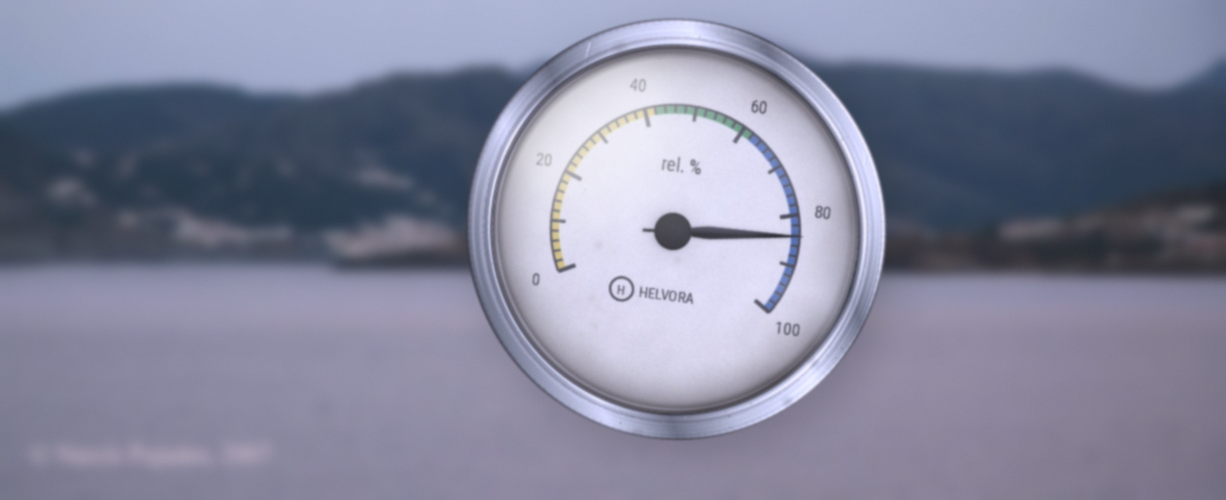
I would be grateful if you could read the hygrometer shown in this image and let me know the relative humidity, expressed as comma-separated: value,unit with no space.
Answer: 84,%
